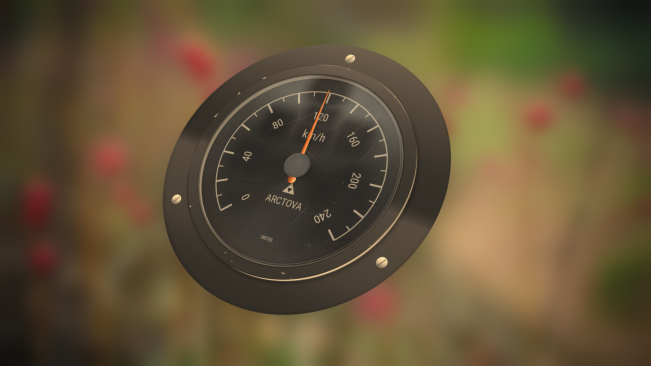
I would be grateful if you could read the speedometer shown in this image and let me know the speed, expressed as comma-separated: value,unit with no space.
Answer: 120,km/h
